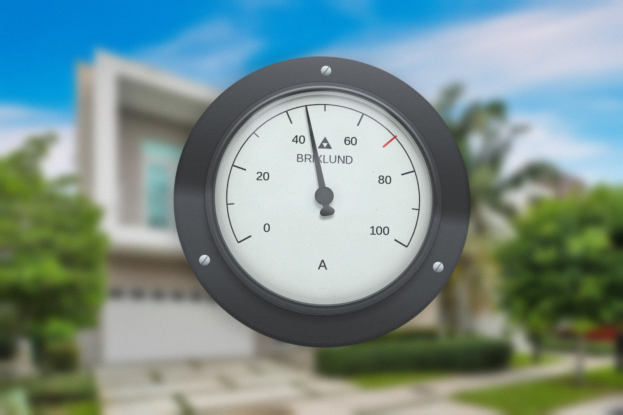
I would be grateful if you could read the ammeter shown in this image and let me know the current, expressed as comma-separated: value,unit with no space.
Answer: 45,A
